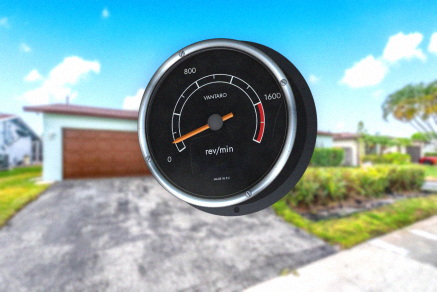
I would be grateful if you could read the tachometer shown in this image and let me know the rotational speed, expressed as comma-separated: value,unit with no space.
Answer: 100,rpm
